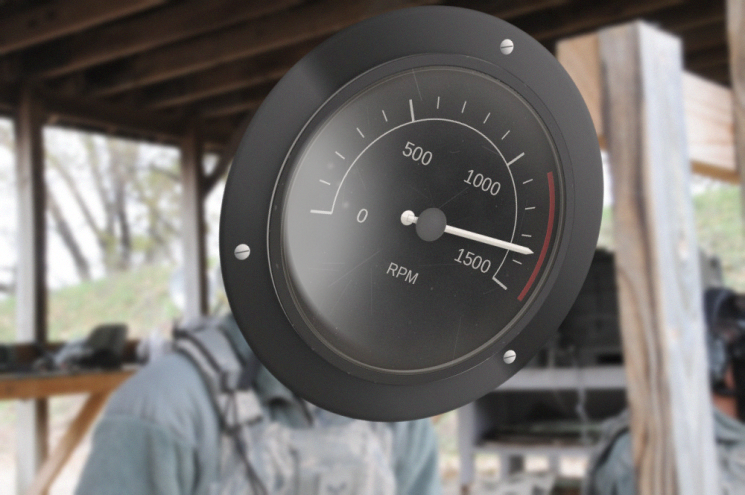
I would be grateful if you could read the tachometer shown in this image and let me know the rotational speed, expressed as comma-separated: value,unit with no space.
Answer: 1350,rpm
